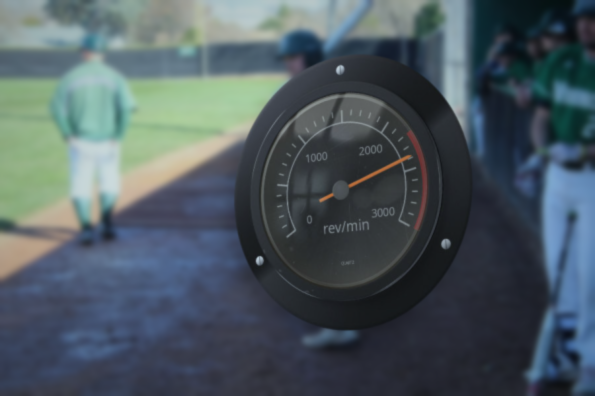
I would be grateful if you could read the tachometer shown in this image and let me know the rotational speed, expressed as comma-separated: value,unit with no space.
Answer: 2400,rpm
